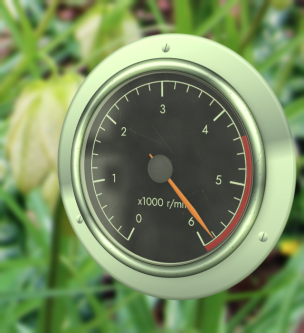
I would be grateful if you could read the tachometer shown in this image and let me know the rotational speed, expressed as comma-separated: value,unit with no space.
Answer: 5800,rpm
